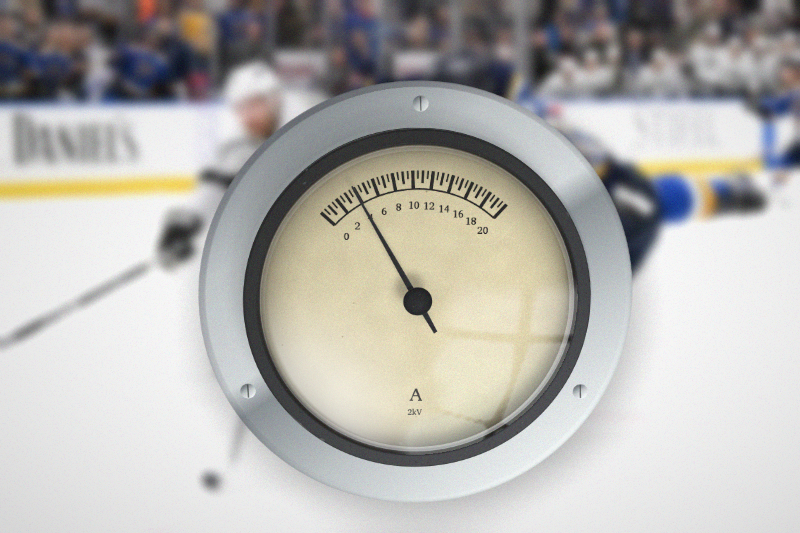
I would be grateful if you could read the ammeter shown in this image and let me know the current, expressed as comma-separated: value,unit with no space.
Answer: 4,A
